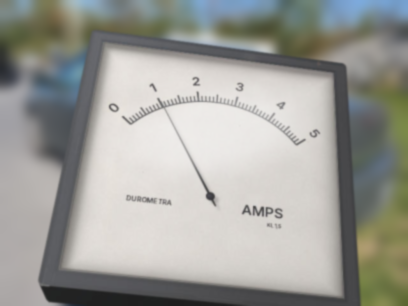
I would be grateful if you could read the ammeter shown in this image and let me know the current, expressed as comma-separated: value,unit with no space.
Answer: 1,A
